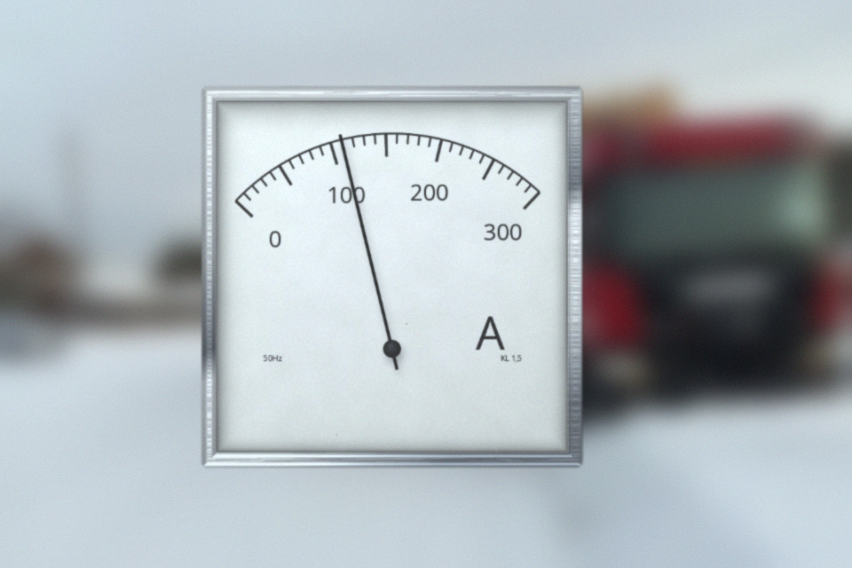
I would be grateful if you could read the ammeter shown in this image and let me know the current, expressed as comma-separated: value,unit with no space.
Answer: 110,A
